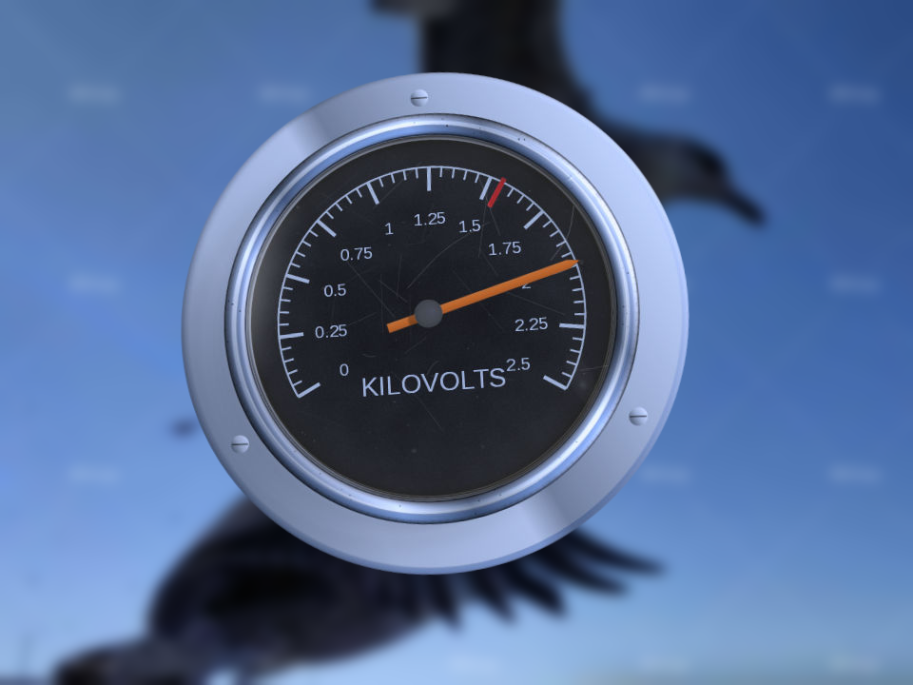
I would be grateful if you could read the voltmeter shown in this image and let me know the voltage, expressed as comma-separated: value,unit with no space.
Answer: 2,kV
